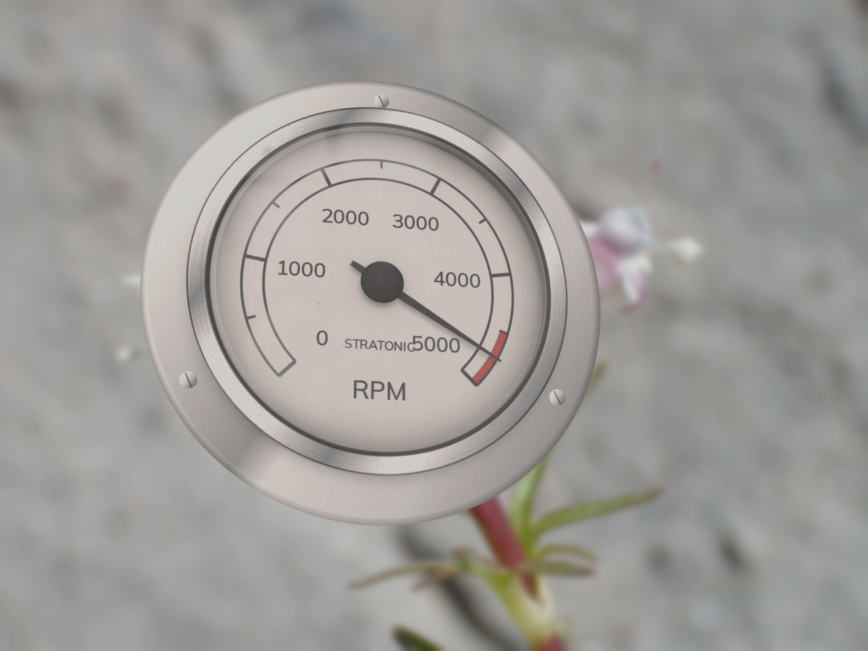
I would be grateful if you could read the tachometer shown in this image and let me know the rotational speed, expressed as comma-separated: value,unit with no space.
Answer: 4750,rpm
